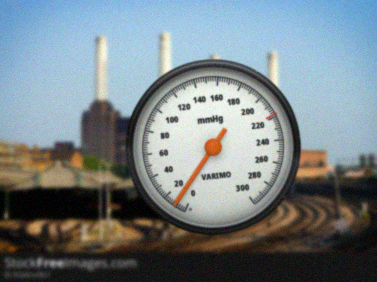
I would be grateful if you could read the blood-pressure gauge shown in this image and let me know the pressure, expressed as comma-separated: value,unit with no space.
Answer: 10,mmHg
